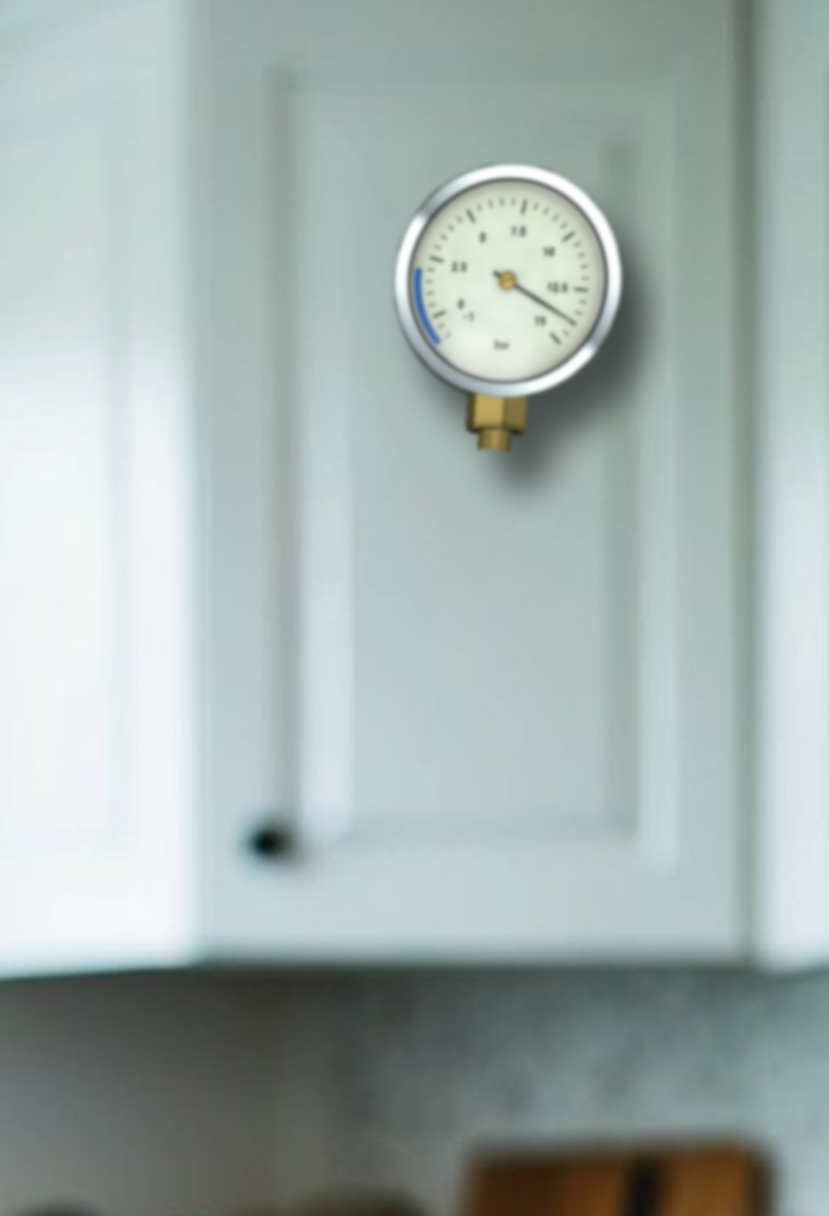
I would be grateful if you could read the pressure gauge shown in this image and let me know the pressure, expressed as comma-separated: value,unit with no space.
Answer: 14,bar
